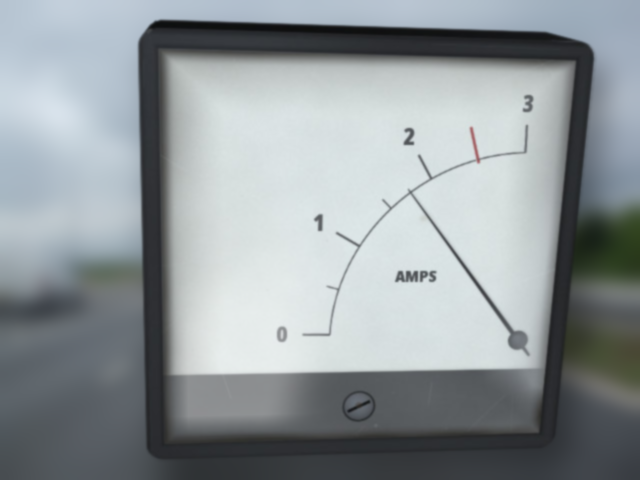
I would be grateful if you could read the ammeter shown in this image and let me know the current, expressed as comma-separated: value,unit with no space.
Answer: 1.75,A
